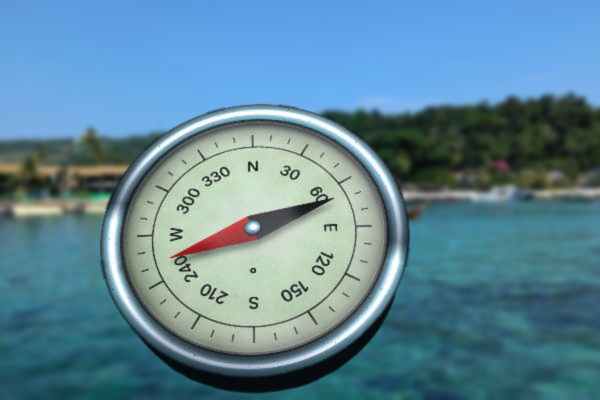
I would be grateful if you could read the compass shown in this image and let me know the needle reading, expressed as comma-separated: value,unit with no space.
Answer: 250,°
